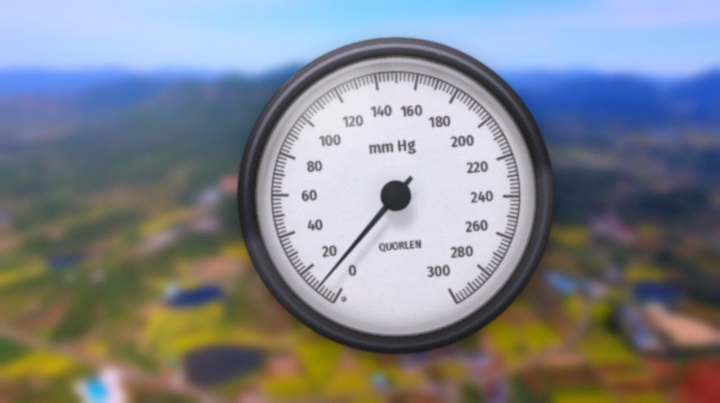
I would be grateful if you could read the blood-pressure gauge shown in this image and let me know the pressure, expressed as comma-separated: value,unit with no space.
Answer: 10,mmHg
